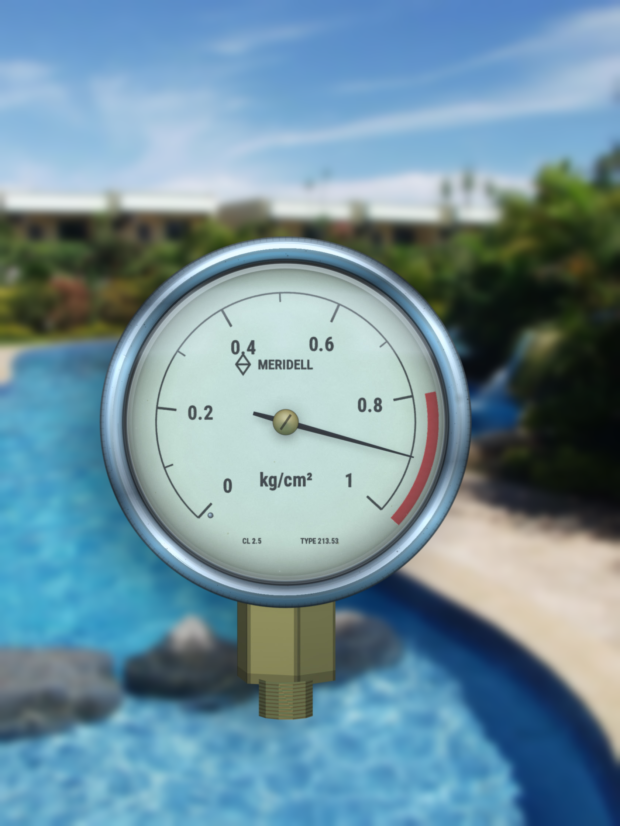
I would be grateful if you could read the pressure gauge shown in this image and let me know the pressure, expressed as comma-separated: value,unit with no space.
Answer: 0.9,kg/cm²
